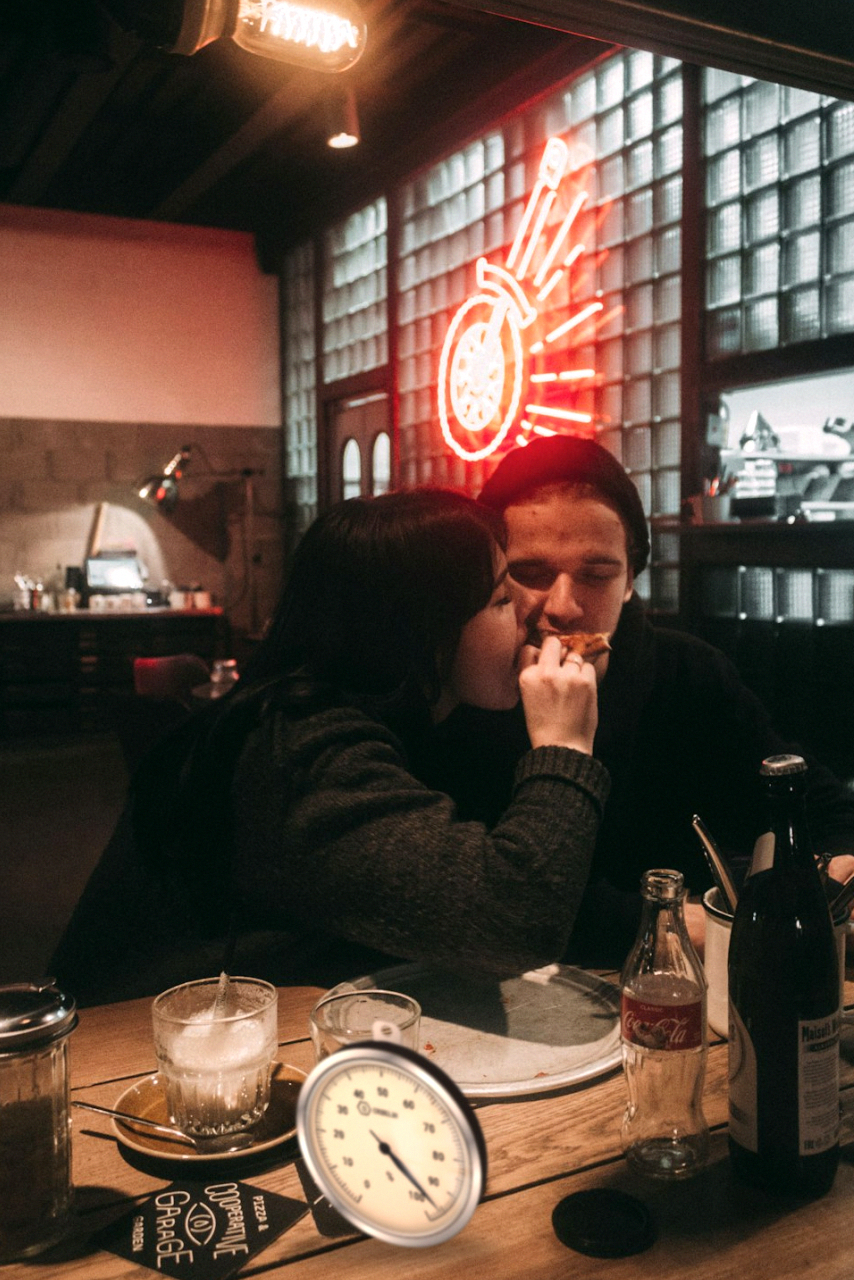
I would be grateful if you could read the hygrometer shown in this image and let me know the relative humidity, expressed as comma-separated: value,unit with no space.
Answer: 95,%
